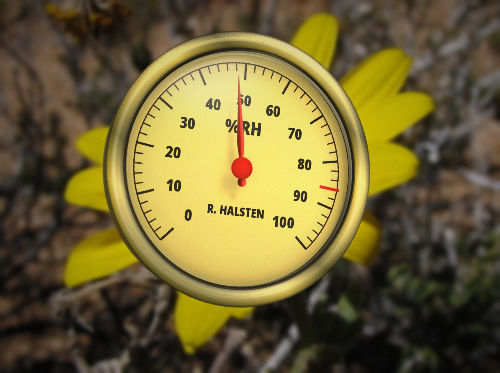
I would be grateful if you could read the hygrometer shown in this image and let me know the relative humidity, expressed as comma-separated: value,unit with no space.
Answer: 48,%
